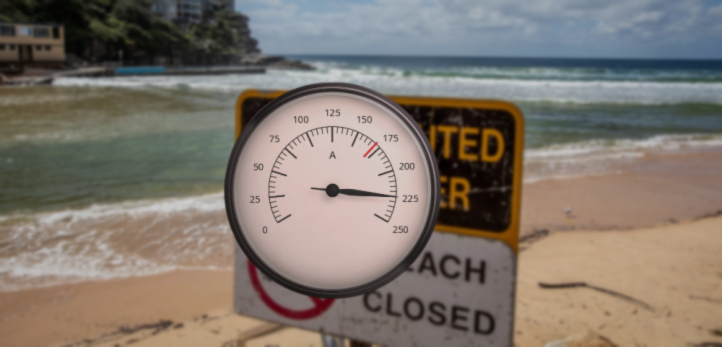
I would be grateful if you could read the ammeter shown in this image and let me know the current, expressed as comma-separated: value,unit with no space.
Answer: 225,A
